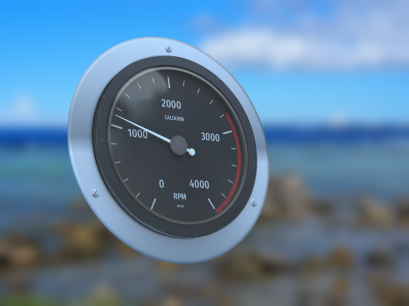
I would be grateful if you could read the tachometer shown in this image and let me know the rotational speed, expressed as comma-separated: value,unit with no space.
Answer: 1100,rpm
